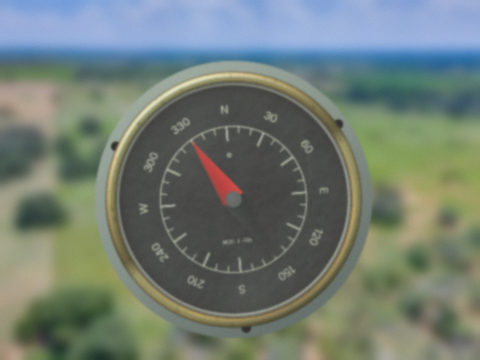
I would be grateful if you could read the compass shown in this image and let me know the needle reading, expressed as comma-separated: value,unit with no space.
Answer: 330,°
